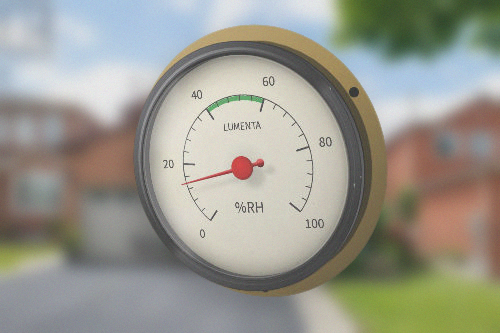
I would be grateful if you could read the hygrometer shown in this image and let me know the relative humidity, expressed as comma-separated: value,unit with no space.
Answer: 14,%
